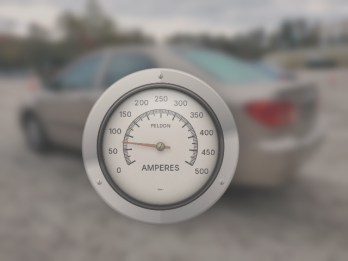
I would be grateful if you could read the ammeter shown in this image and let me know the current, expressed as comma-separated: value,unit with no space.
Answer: 75,A
